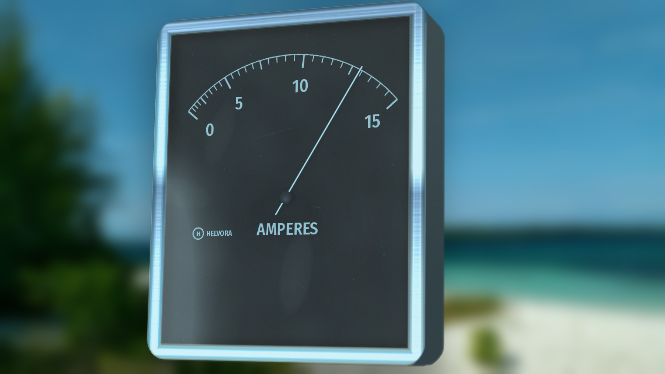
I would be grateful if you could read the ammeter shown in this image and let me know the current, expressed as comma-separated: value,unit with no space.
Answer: 13,A
